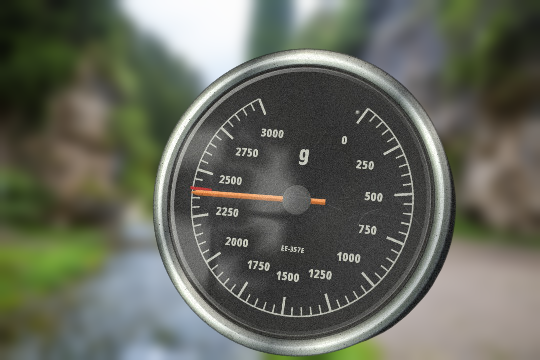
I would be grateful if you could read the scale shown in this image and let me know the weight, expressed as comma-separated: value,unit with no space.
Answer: 2375,g
